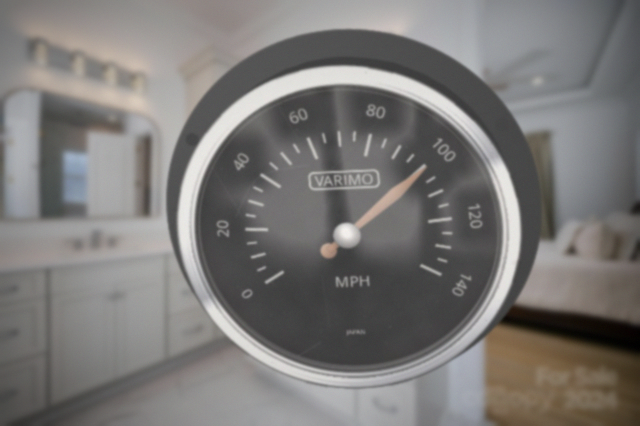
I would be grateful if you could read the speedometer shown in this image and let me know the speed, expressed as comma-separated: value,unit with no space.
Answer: 100,mph
